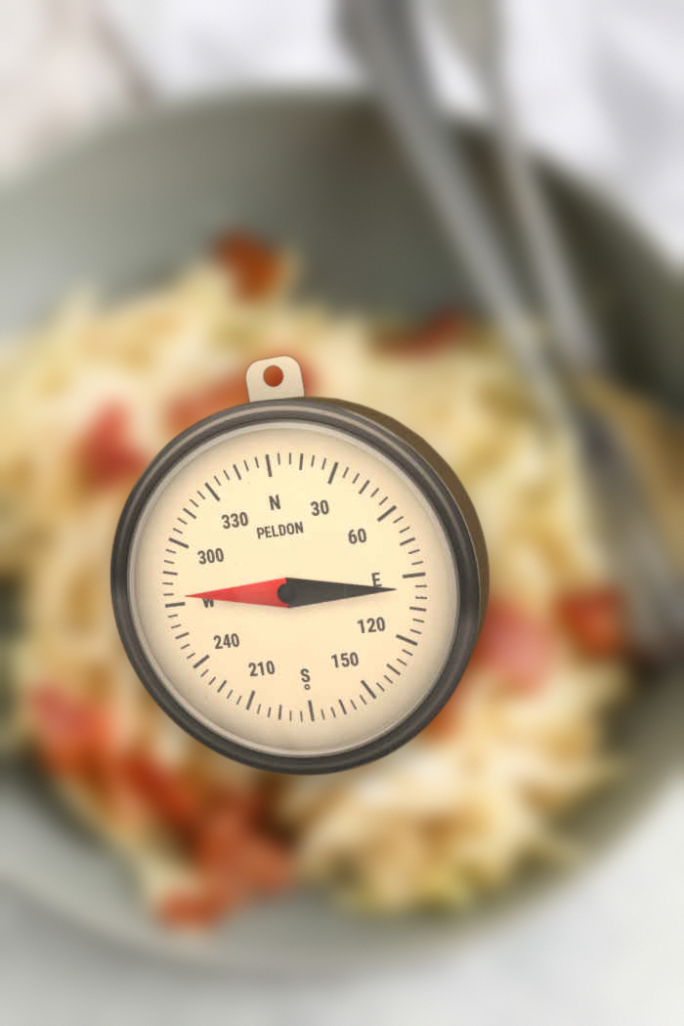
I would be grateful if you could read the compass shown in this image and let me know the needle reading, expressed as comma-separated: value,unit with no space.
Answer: 275,°
